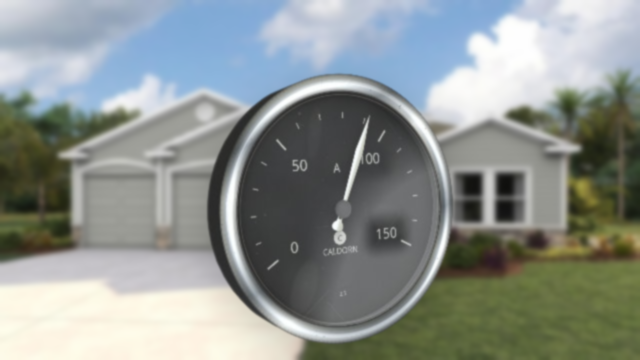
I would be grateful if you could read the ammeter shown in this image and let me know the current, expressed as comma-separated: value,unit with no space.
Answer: 90,A
